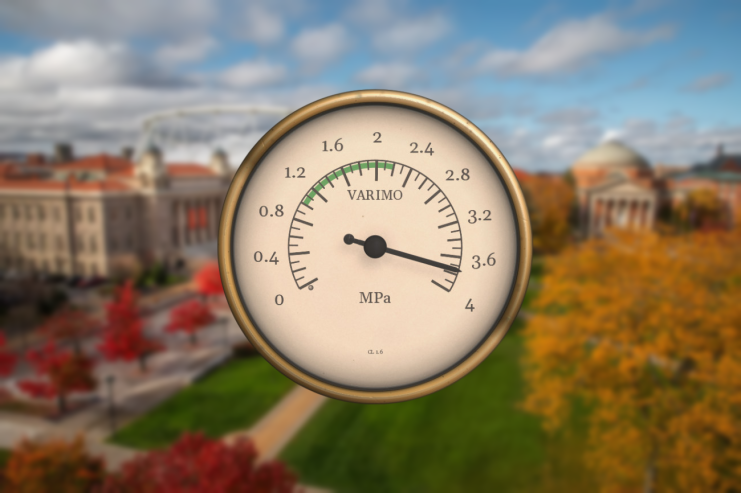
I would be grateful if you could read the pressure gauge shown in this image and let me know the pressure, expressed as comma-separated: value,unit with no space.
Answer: 3.75,MPa
